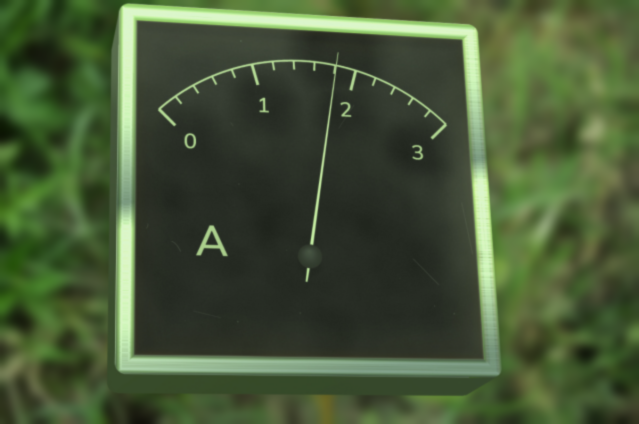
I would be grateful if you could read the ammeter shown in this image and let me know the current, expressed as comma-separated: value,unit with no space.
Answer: 1.8,A
